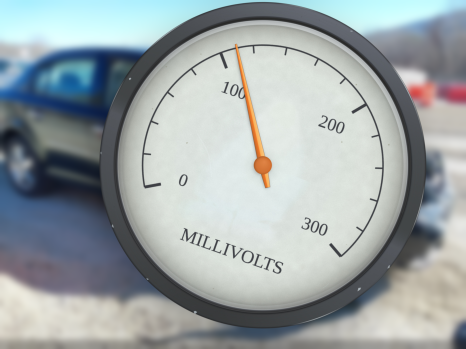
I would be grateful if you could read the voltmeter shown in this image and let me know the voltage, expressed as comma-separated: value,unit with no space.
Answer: 110,mV
